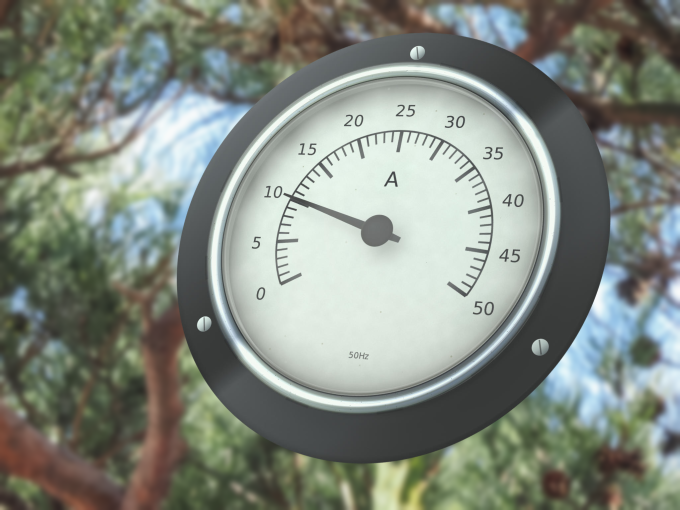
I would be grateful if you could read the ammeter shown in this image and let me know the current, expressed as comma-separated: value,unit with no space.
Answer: 10,A
